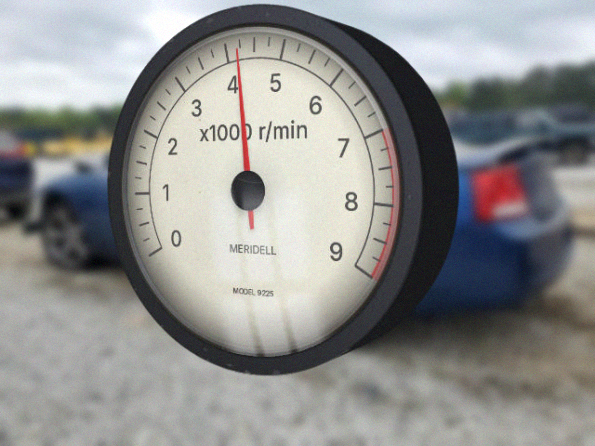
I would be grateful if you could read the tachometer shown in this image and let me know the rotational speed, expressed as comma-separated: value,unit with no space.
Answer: 4250,rpm
